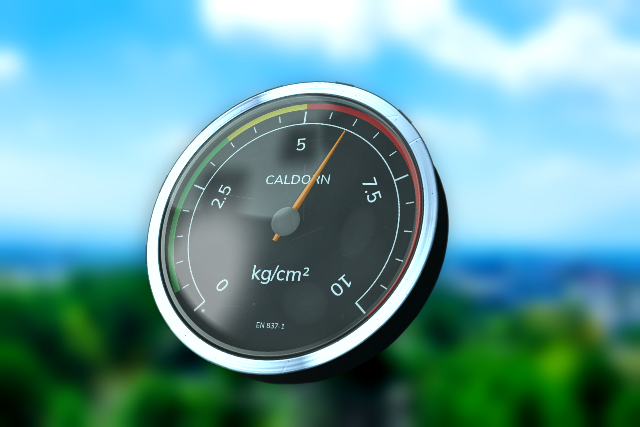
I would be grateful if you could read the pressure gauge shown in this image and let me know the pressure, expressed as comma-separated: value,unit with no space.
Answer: 6,kg/cm²
